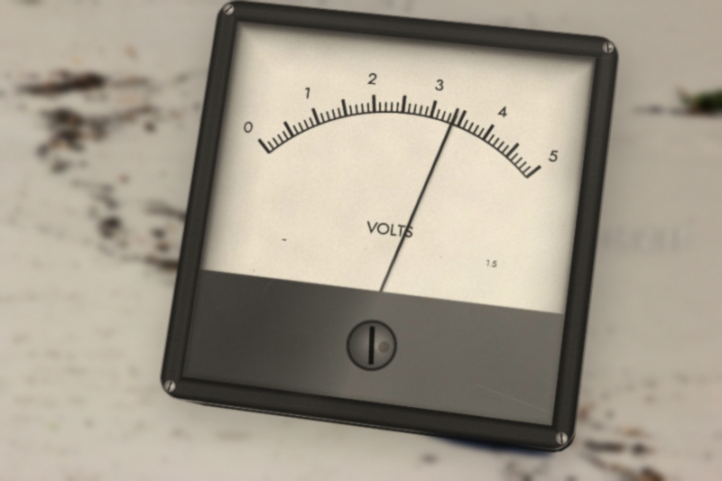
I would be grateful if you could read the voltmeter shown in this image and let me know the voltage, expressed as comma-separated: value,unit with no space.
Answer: 3.4,V
